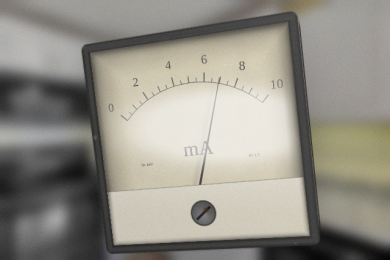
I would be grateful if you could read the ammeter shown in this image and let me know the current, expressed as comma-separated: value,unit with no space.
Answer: 7,mA
